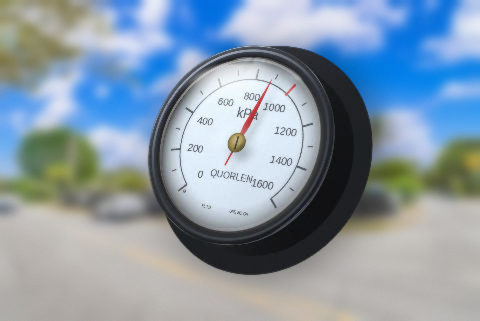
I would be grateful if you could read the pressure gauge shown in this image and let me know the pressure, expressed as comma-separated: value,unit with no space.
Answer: 900,kPa
